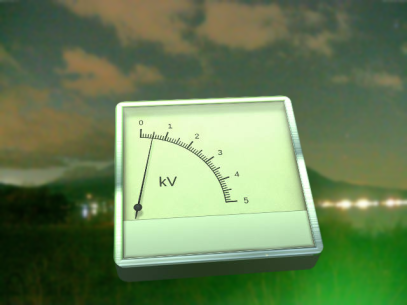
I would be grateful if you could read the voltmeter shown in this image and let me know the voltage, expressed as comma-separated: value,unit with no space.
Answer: 0.5,kV
